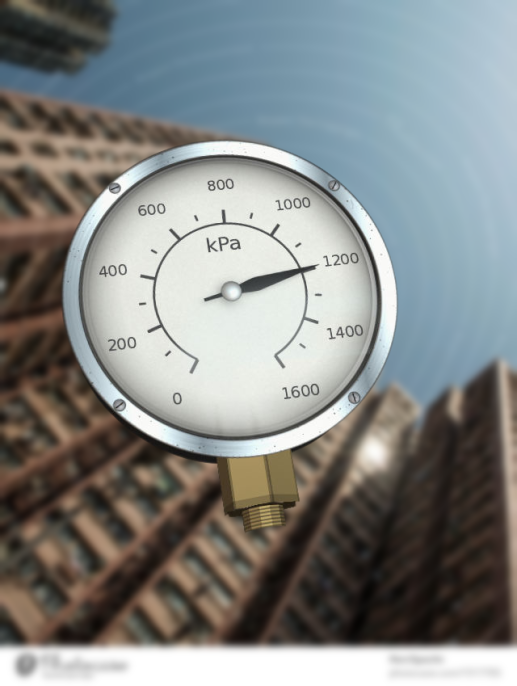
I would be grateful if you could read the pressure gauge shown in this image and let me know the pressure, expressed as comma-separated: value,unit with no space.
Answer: 1200,kPa
